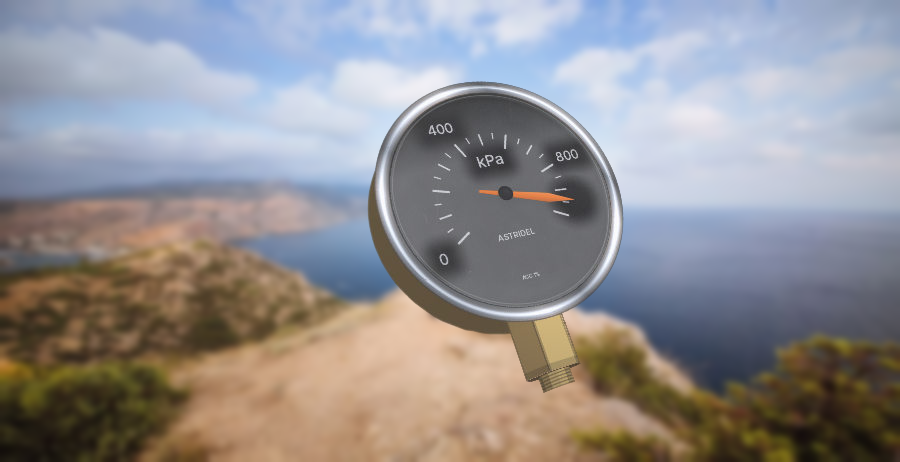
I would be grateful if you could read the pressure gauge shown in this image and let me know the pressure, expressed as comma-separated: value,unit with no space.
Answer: 950,kPa
